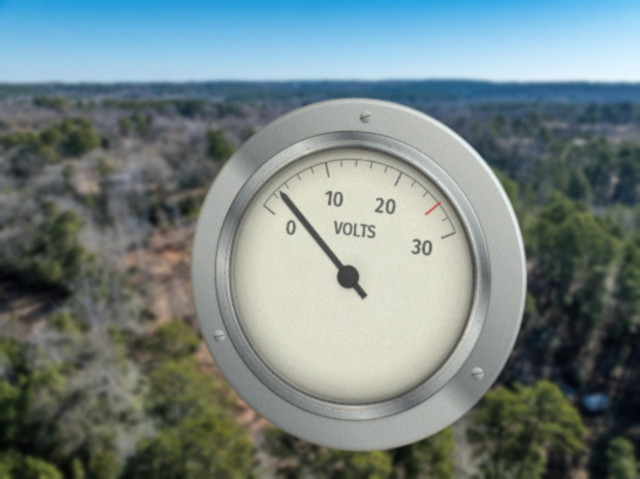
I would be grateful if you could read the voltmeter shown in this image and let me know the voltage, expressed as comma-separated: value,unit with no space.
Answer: 3,V
